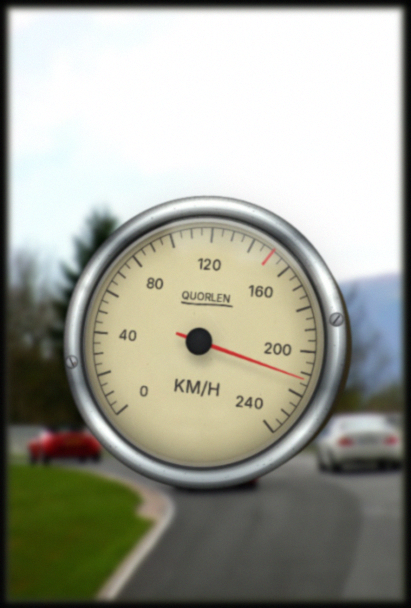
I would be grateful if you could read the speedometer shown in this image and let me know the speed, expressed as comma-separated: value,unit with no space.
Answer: 212.5,km/h
